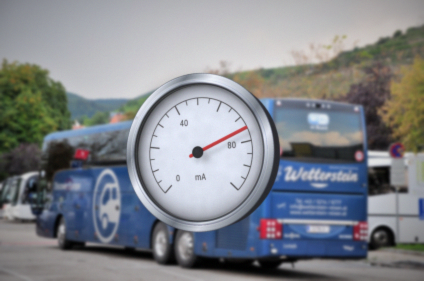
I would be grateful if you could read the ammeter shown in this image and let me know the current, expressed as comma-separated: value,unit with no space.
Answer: 75,mA
